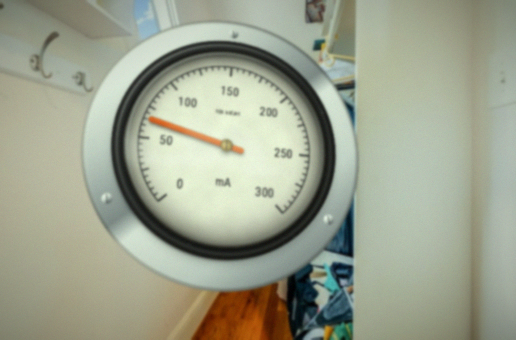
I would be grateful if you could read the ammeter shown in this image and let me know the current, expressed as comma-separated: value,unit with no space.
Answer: 65,mA
